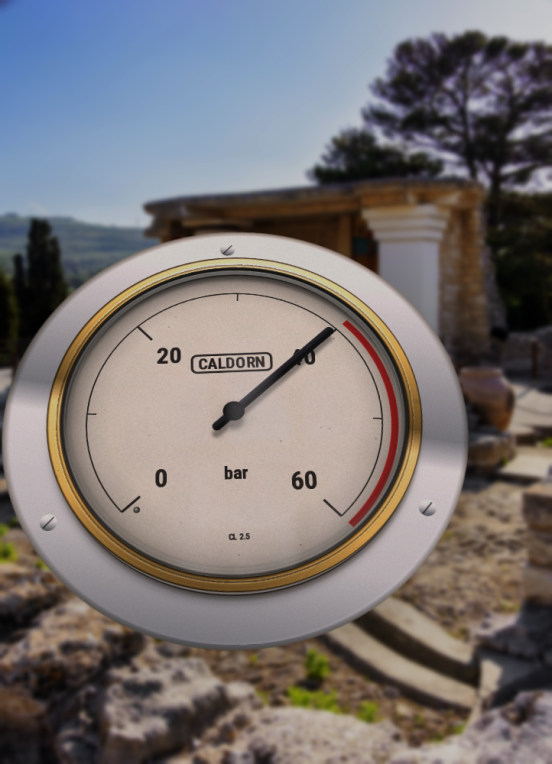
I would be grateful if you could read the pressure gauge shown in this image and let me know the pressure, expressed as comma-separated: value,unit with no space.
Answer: 40,bar
